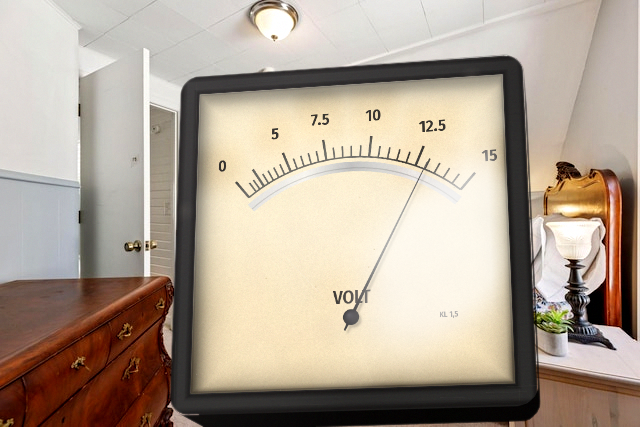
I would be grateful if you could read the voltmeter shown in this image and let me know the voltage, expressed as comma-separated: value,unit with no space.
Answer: 13,V
